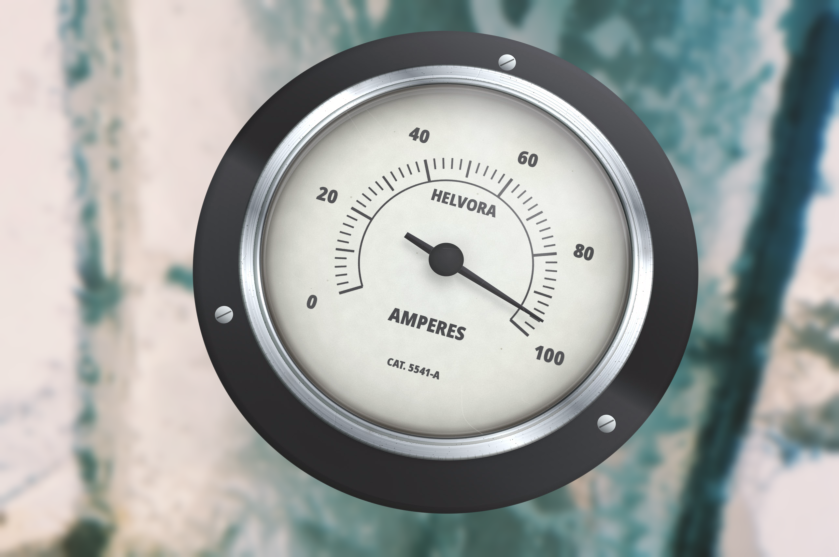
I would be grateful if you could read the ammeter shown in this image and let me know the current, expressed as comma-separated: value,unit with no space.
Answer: 96,A
